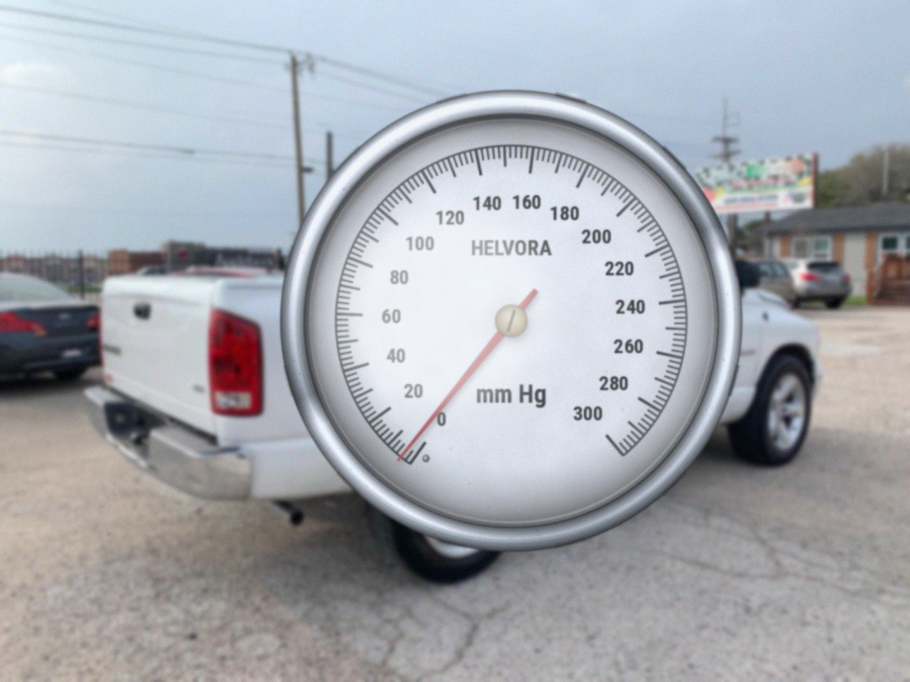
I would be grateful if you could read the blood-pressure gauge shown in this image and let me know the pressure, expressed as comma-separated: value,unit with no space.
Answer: 4,mmHg
